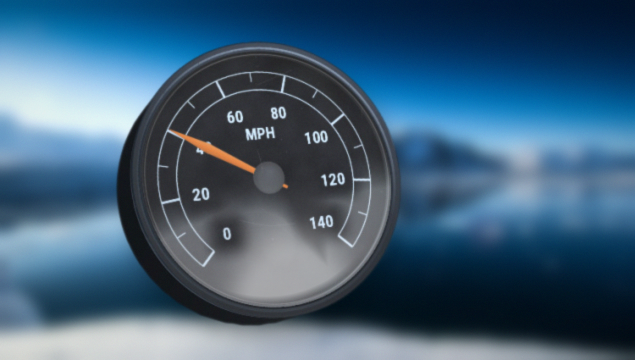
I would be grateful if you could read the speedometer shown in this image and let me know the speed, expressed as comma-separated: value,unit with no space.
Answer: 40,mph
